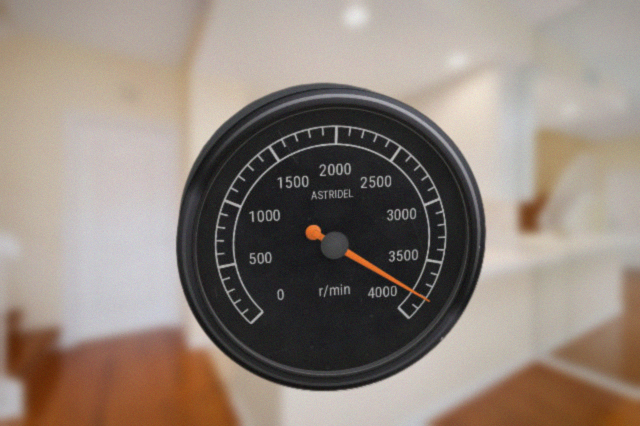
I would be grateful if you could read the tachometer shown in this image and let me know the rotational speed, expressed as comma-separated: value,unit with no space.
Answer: 3800,rpm
